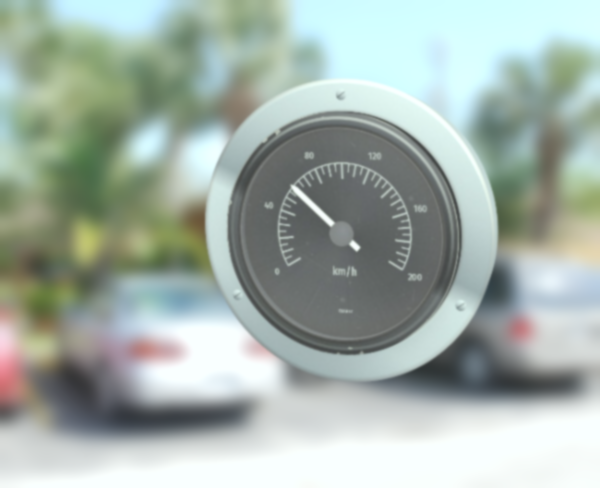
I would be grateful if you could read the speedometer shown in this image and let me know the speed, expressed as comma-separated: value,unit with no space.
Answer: 60,km/h
